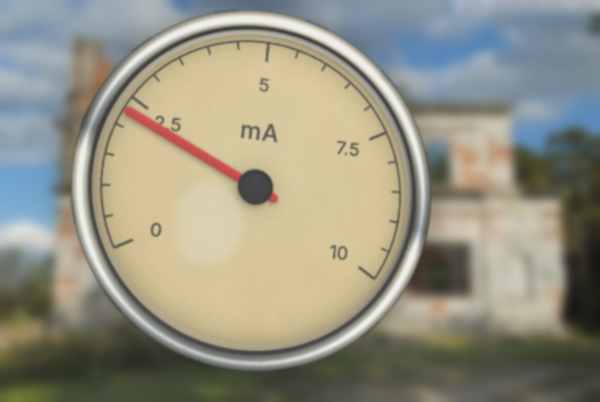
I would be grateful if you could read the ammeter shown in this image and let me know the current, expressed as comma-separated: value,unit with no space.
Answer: 2.25,mA
